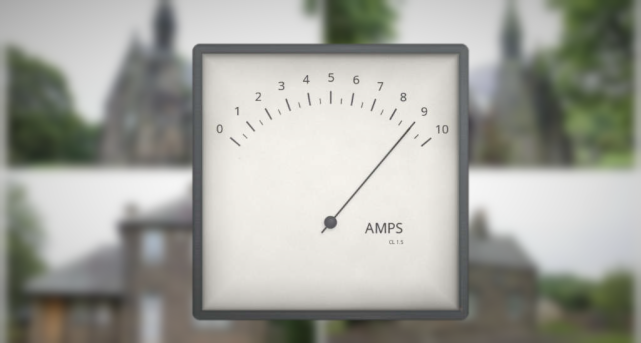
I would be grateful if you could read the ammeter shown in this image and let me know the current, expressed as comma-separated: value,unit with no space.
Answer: 9,A
